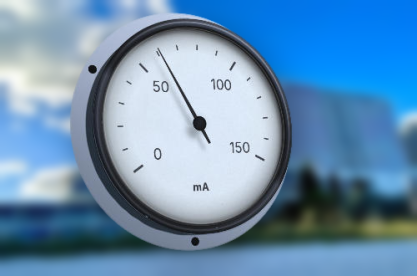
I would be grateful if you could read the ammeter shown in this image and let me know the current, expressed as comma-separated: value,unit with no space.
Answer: 60,mA
